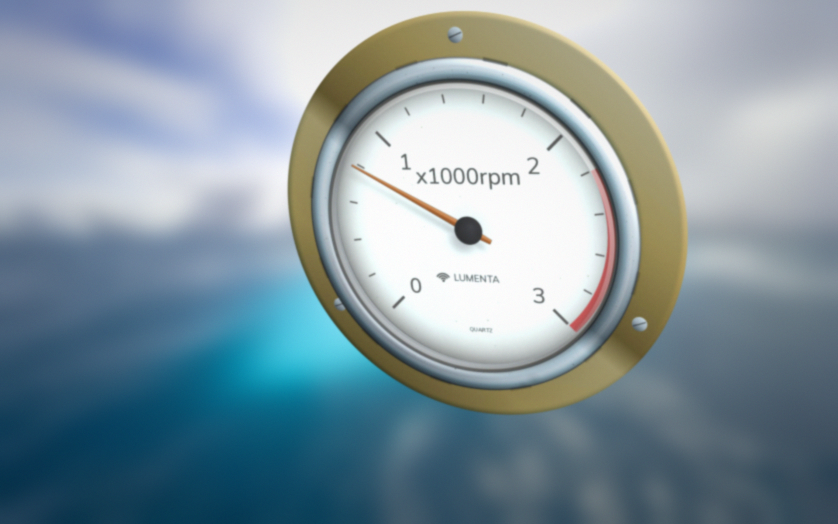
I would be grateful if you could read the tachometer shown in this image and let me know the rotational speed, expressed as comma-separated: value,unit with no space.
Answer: 800,rpm
